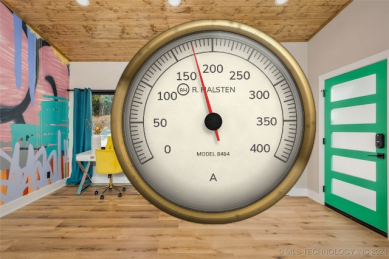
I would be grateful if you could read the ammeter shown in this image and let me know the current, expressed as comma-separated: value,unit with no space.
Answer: 175,A
